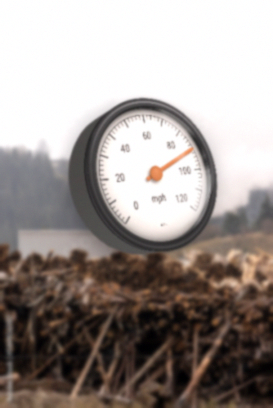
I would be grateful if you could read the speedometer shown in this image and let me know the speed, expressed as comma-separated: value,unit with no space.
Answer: 90,mph
